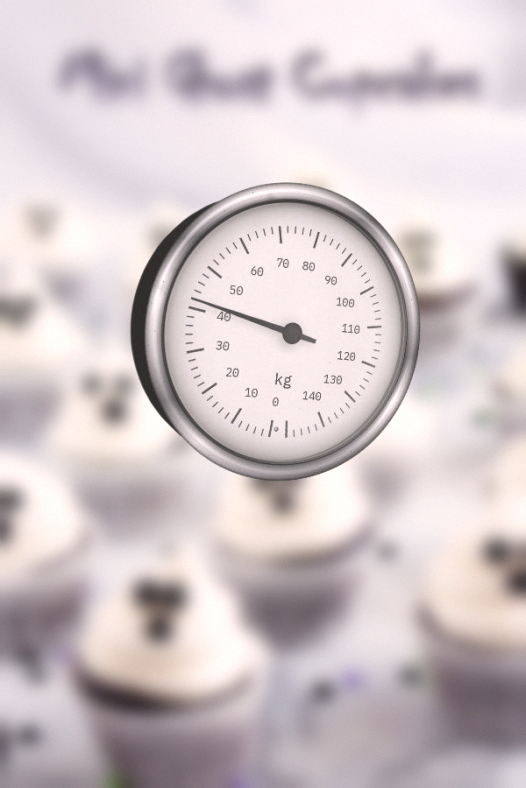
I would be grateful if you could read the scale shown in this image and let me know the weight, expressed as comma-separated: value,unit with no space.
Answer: 42,kg
